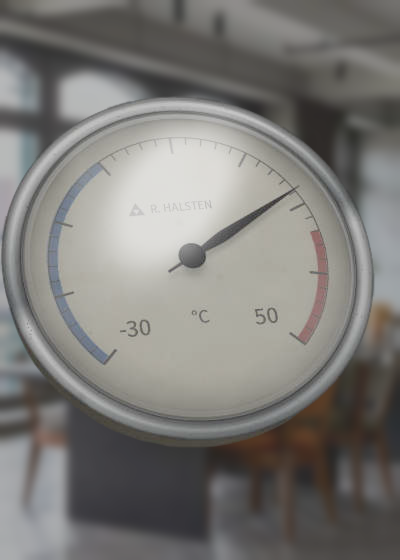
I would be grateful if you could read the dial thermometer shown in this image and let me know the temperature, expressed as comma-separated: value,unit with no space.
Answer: 28,°C
